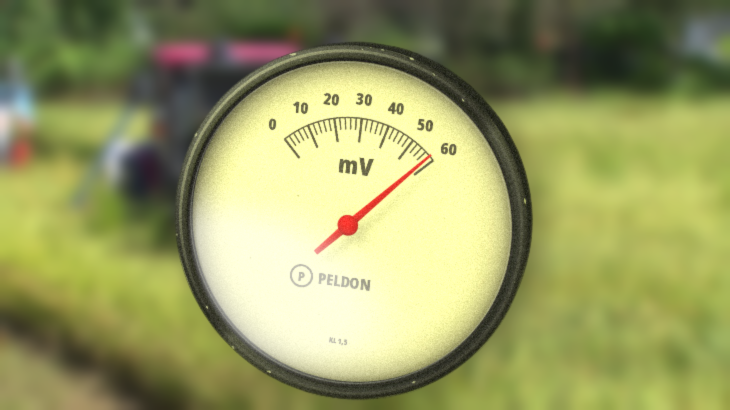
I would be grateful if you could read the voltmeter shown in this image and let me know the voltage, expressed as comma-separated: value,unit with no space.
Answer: 58,mV
